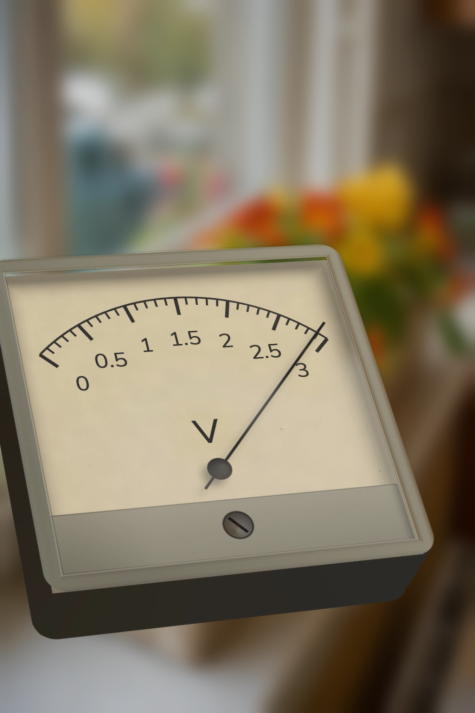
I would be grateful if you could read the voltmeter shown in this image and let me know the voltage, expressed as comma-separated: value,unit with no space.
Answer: 2.9,V
